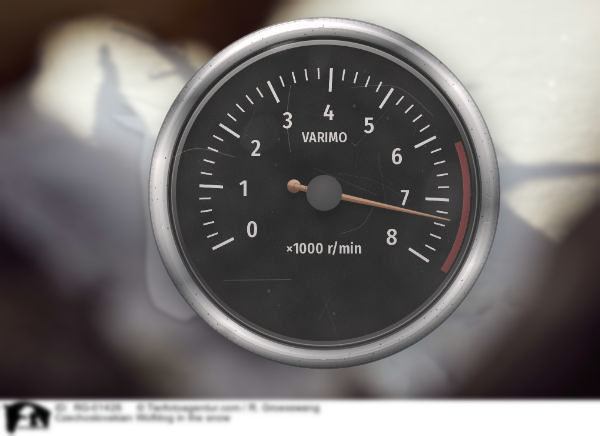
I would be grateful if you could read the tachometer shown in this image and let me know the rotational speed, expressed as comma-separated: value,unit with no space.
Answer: 7300,rpm
